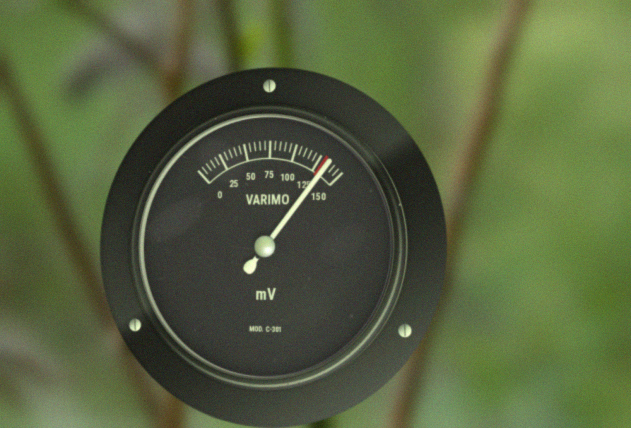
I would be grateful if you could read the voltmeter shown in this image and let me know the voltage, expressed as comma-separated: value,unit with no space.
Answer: 135,mV
